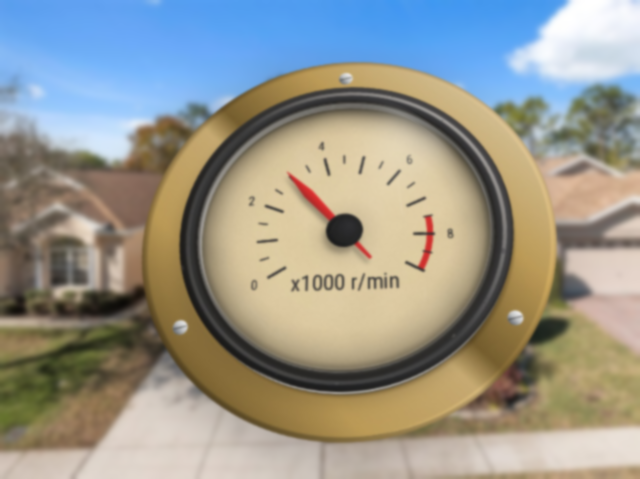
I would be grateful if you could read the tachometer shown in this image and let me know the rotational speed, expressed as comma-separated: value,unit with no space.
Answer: 3000,rpm
